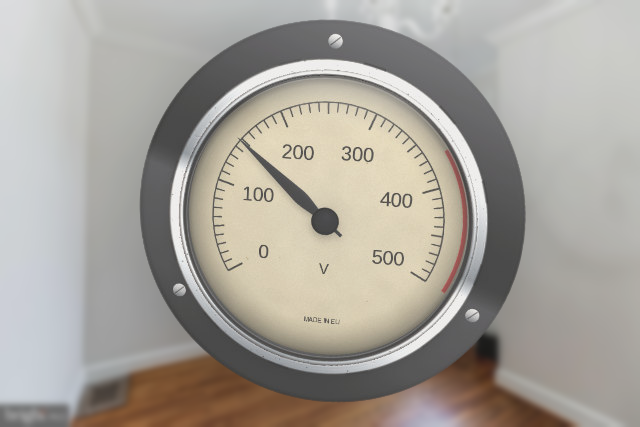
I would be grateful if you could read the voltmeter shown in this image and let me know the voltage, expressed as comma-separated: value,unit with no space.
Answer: 150,V
